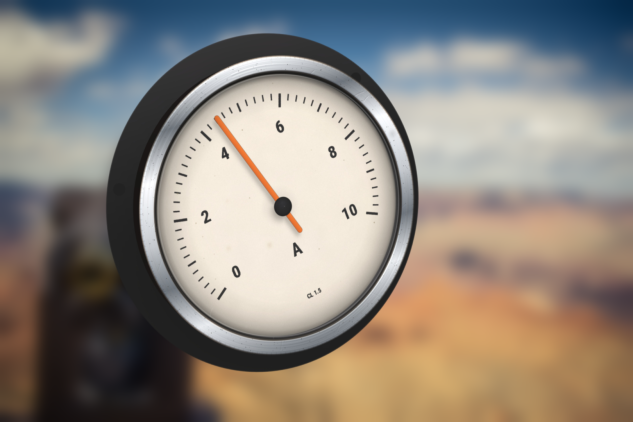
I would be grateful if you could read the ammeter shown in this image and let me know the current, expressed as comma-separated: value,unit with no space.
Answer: 4.4,A
